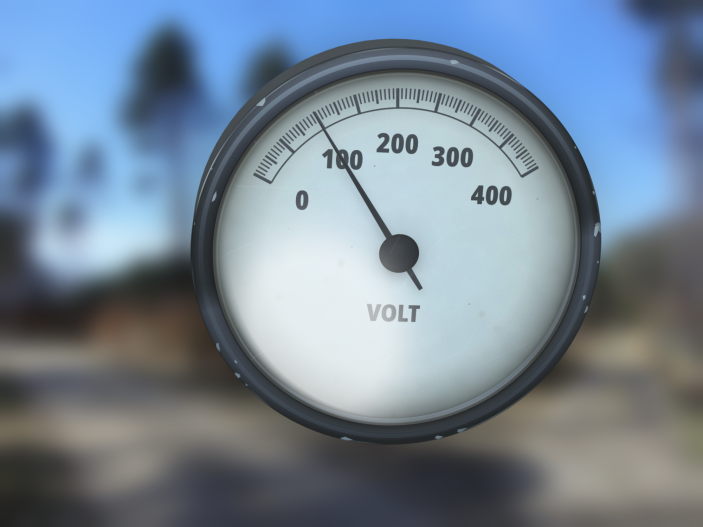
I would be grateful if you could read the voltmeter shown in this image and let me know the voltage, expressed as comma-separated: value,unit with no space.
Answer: 100,V
